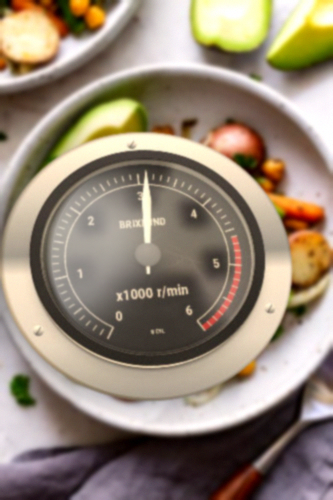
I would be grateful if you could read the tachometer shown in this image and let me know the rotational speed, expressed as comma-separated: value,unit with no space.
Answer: 3100,rpm
